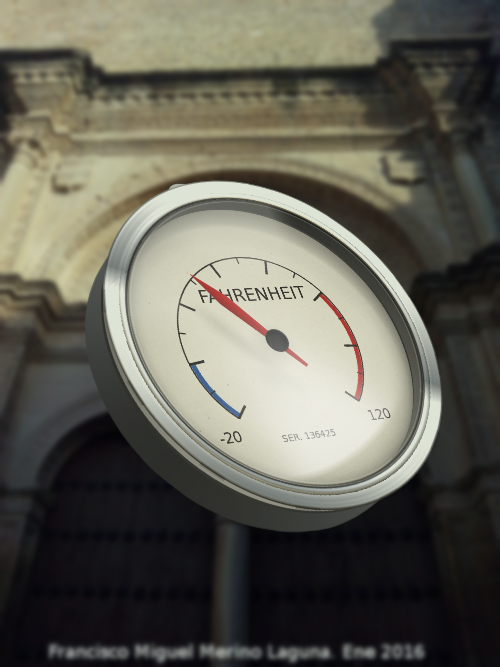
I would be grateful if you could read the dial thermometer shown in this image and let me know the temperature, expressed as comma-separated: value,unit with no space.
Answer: 30,°F
